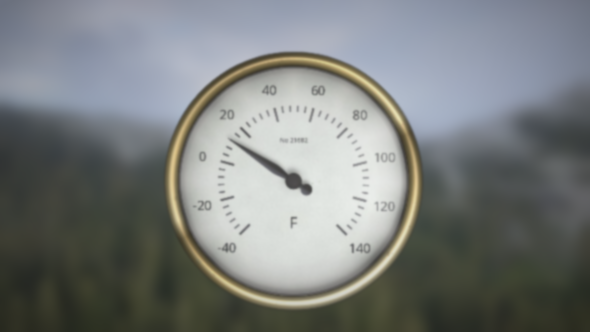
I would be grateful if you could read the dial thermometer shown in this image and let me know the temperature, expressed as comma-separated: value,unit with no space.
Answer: 12,°F
